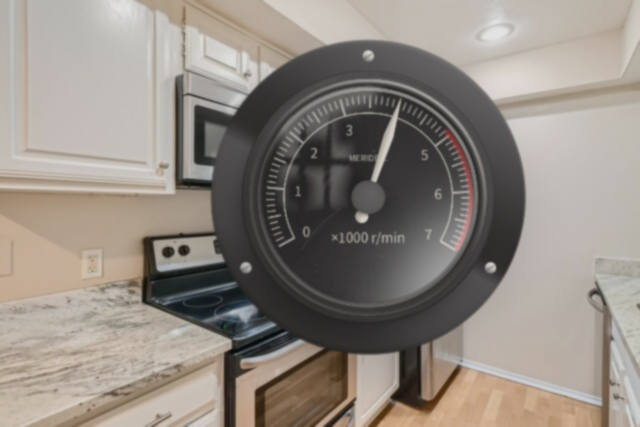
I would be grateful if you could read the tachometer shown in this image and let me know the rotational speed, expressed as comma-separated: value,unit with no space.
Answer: 4000,rpm
